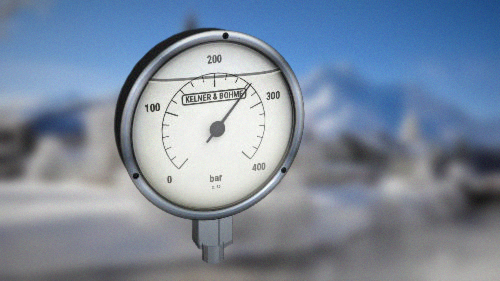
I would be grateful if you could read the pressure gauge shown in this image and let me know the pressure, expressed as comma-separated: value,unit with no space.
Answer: 260,bar
